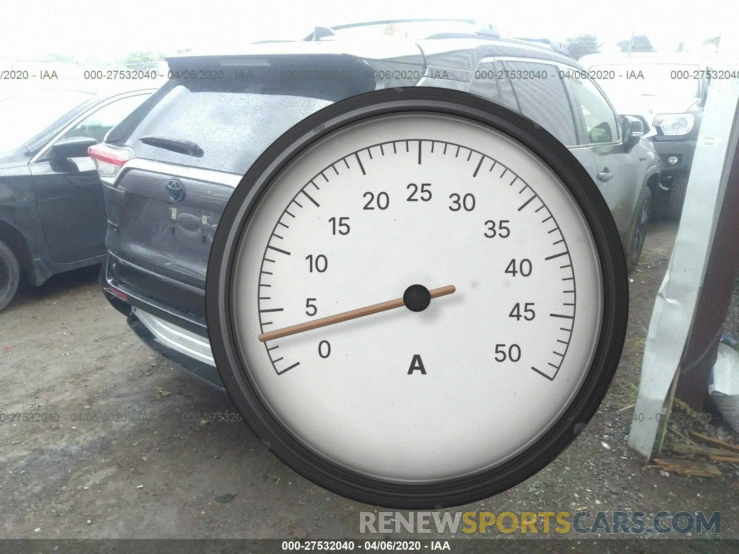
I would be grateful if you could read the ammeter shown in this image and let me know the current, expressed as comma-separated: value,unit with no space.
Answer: 3,A
